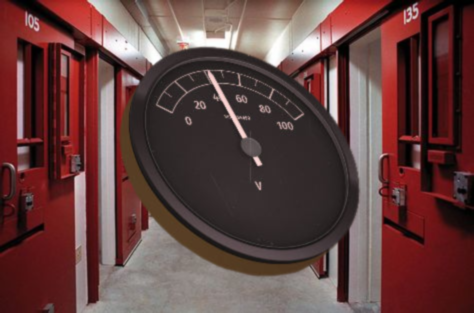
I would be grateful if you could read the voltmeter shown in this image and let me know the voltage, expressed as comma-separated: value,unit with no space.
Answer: 40,V
